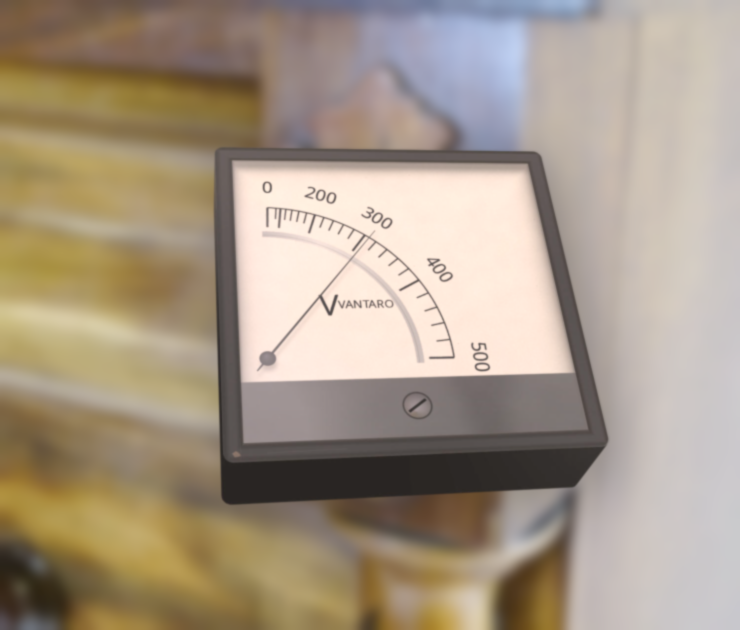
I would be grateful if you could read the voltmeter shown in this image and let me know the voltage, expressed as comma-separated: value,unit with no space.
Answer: 310,V
